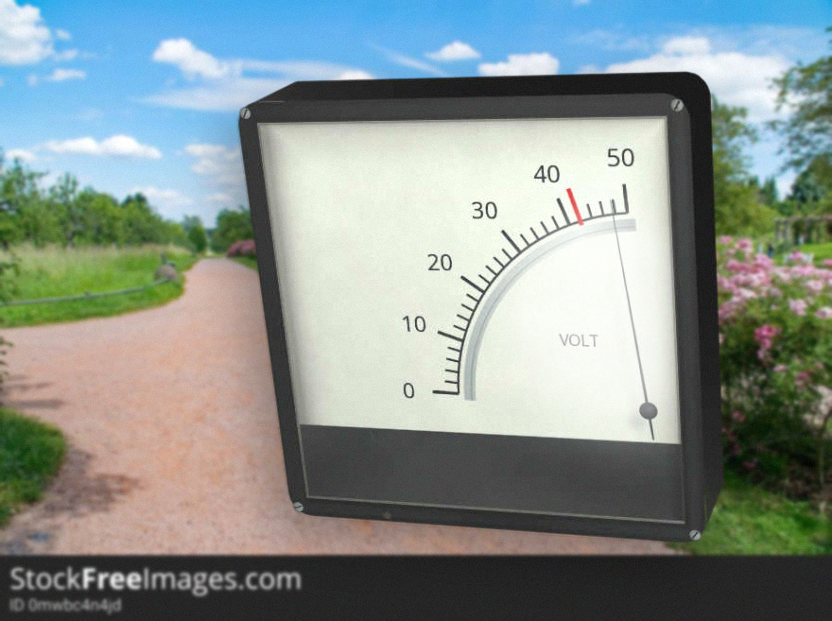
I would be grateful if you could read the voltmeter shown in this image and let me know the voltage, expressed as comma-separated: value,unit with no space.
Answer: 48,V
